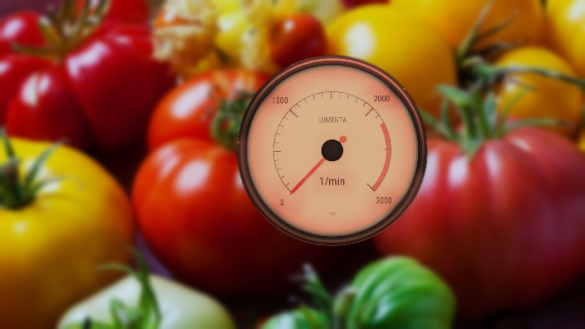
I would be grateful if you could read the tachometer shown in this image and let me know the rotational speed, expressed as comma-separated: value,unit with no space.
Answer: 0,rpm
